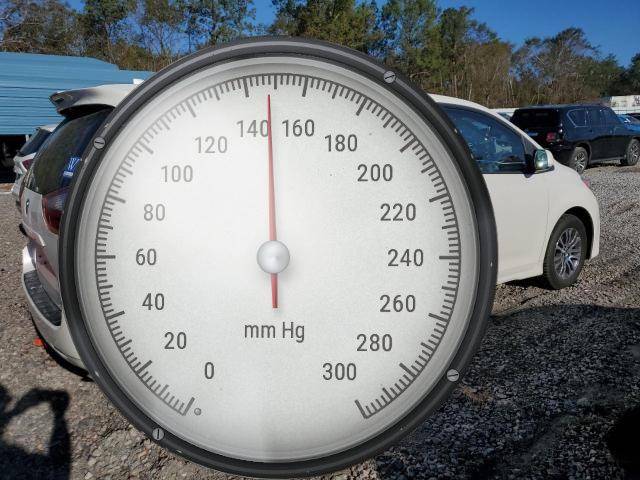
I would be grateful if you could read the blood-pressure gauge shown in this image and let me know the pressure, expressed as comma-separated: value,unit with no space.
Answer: 148,mmHg
